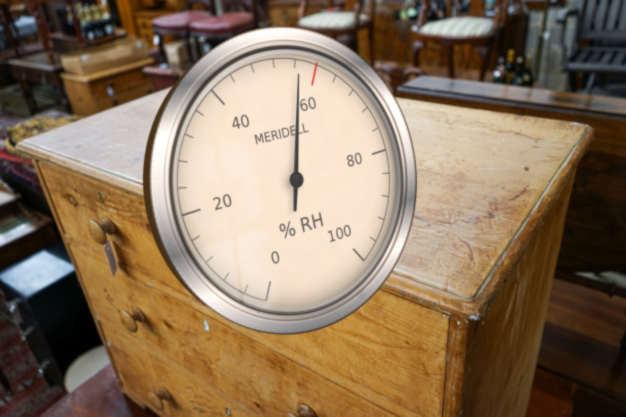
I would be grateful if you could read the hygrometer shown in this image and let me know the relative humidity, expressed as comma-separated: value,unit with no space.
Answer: 56,%
